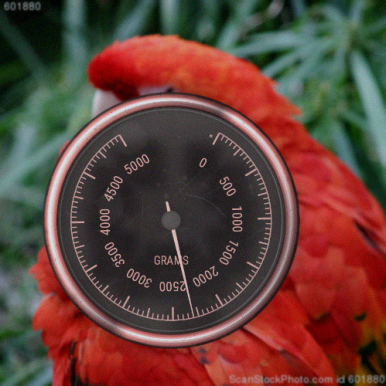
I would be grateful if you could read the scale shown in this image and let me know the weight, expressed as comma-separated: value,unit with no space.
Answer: 2300,g
